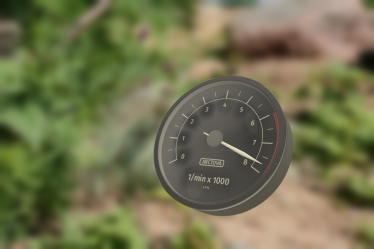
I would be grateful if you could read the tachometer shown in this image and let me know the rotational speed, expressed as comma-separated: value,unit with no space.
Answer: 7750,rpm
